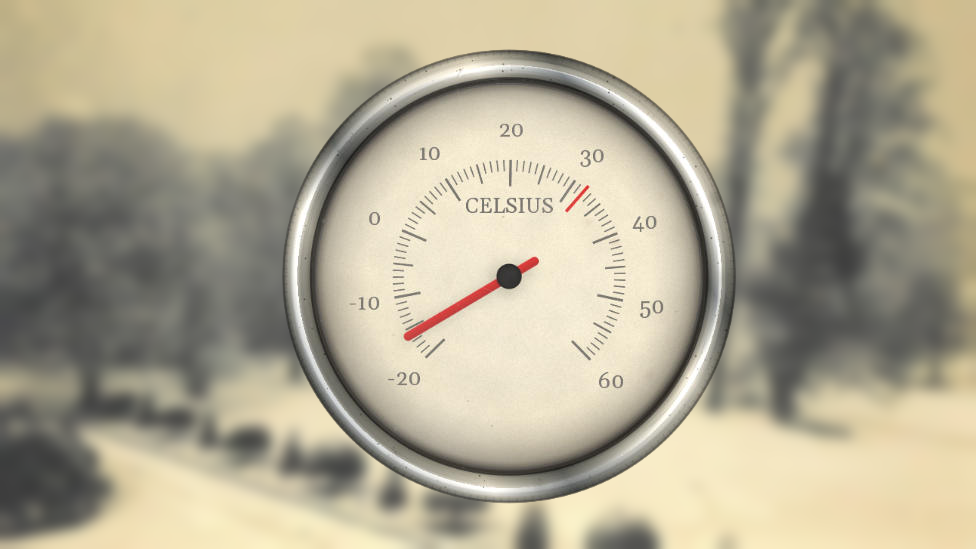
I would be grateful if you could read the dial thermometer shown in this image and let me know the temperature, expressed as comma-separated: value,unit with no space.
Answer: -16,°C
